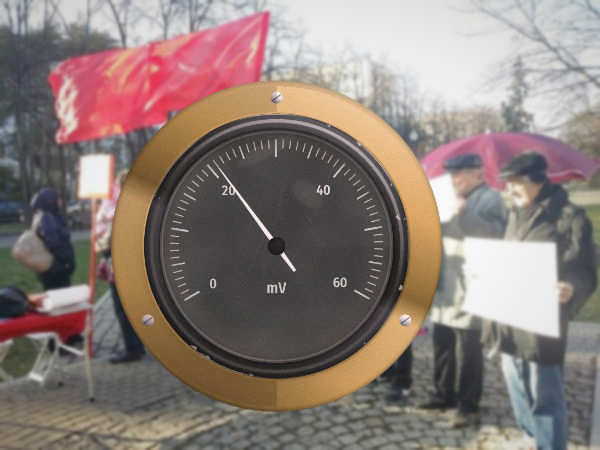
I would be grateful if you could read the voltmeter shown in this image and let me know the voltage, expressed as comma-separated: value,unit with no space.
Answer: 21,mV
